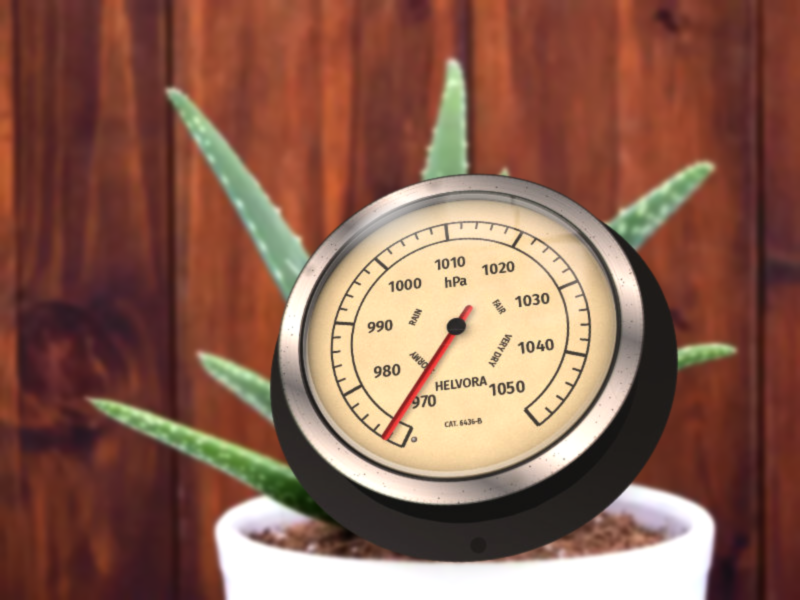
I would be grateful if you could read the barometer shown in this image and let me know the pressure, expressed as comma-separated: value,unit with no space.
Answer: 972,hPa
